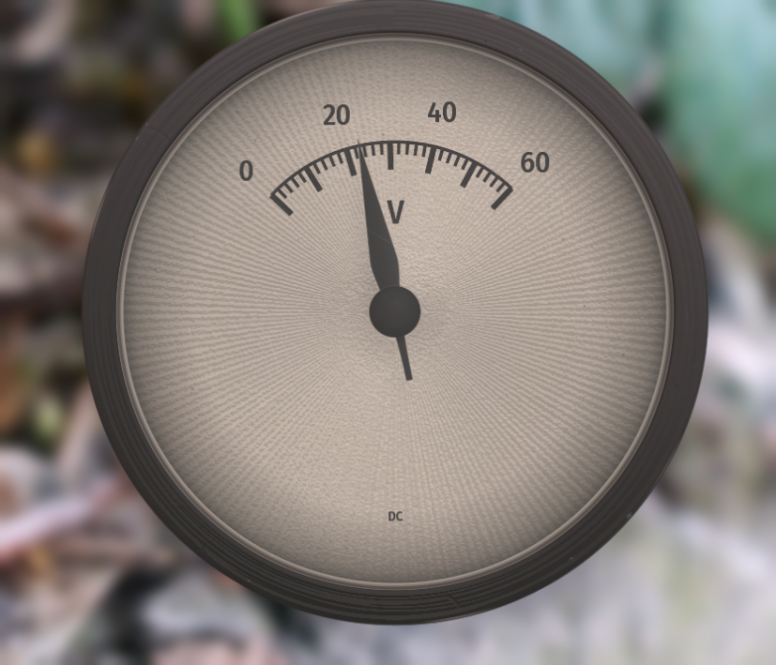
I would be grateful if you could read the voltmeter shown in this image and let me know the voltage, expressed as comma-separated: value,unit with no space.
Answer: 23,V
